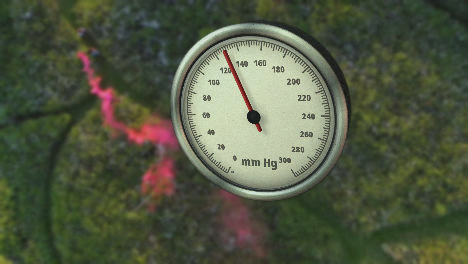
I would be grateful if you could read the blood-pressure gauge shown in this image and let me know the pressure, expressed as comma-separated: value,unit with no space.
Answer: 130,mmHg
